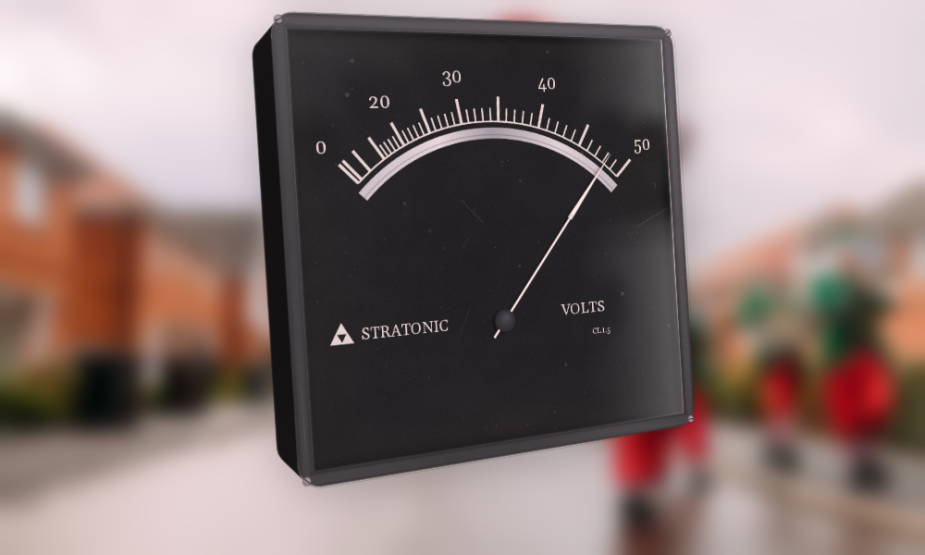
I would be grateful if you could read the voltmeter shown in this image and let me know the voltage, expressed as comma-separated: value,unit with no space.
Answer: 48,V
